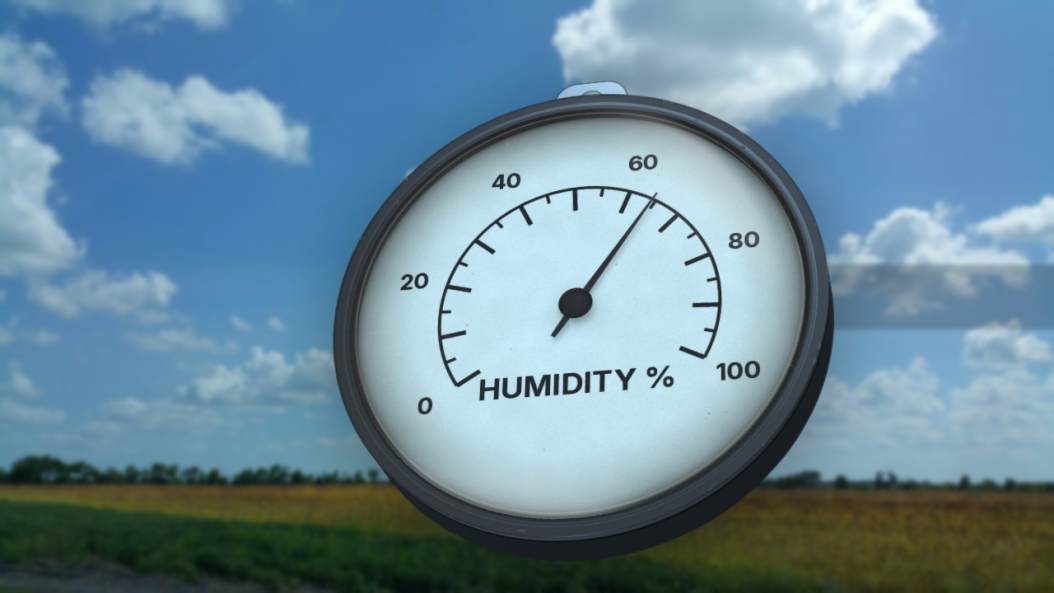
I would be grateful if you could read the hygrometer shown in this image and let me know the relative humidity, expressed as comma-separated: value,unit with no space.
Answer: 65,%
